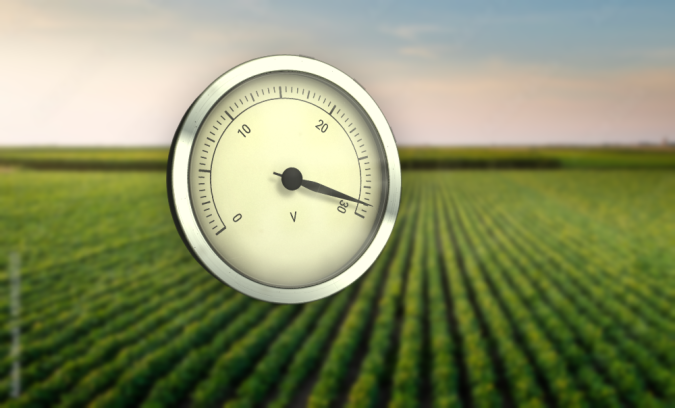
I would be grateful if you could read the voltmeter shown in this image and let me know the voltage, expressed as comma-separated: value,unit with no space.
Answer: 29,V
